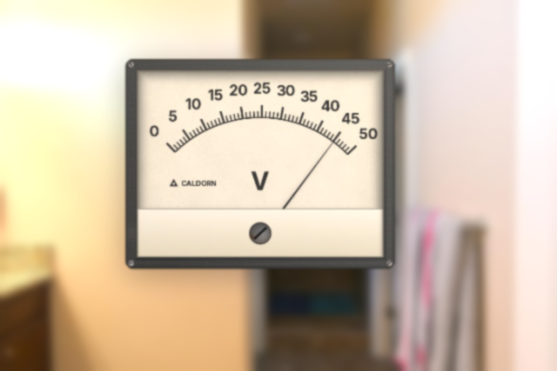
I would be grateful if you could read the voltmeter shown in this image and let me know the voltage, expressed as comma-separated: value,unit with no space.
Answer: 45,V
